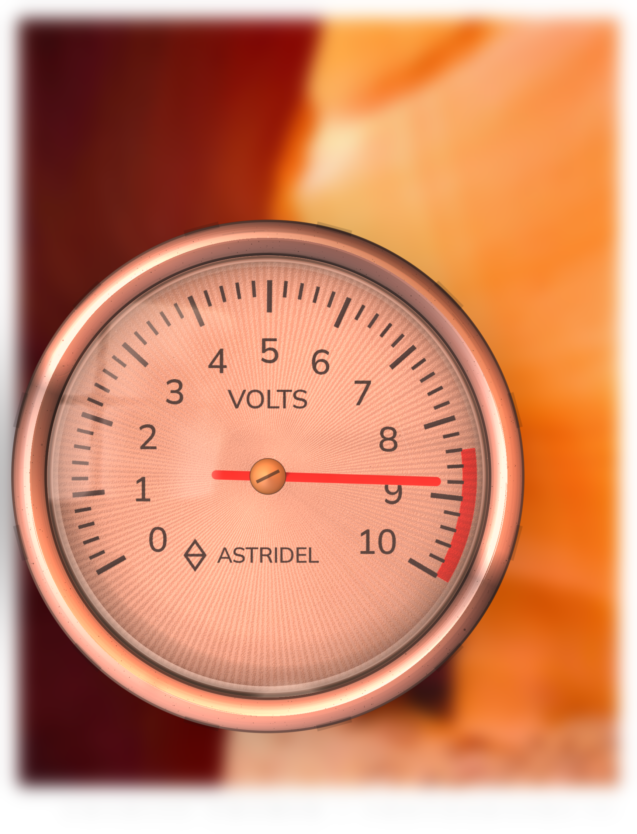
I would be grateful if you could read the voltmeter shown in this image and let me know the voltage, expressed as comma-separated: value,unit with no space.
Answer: 8.8,V
